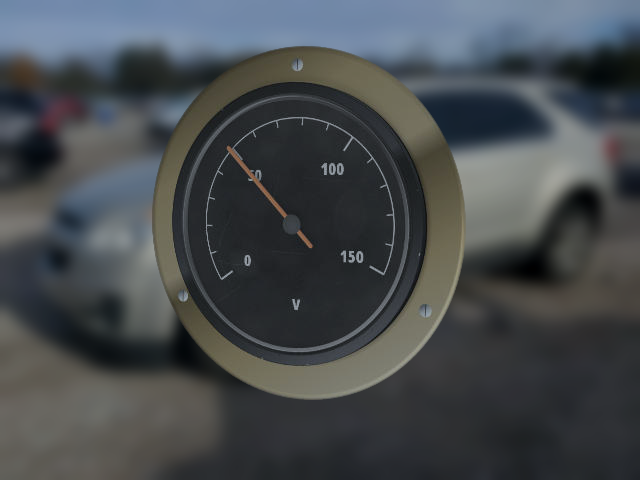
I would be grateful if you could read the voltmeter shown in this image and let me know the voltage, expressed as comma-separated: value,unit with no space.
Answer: 50,V
